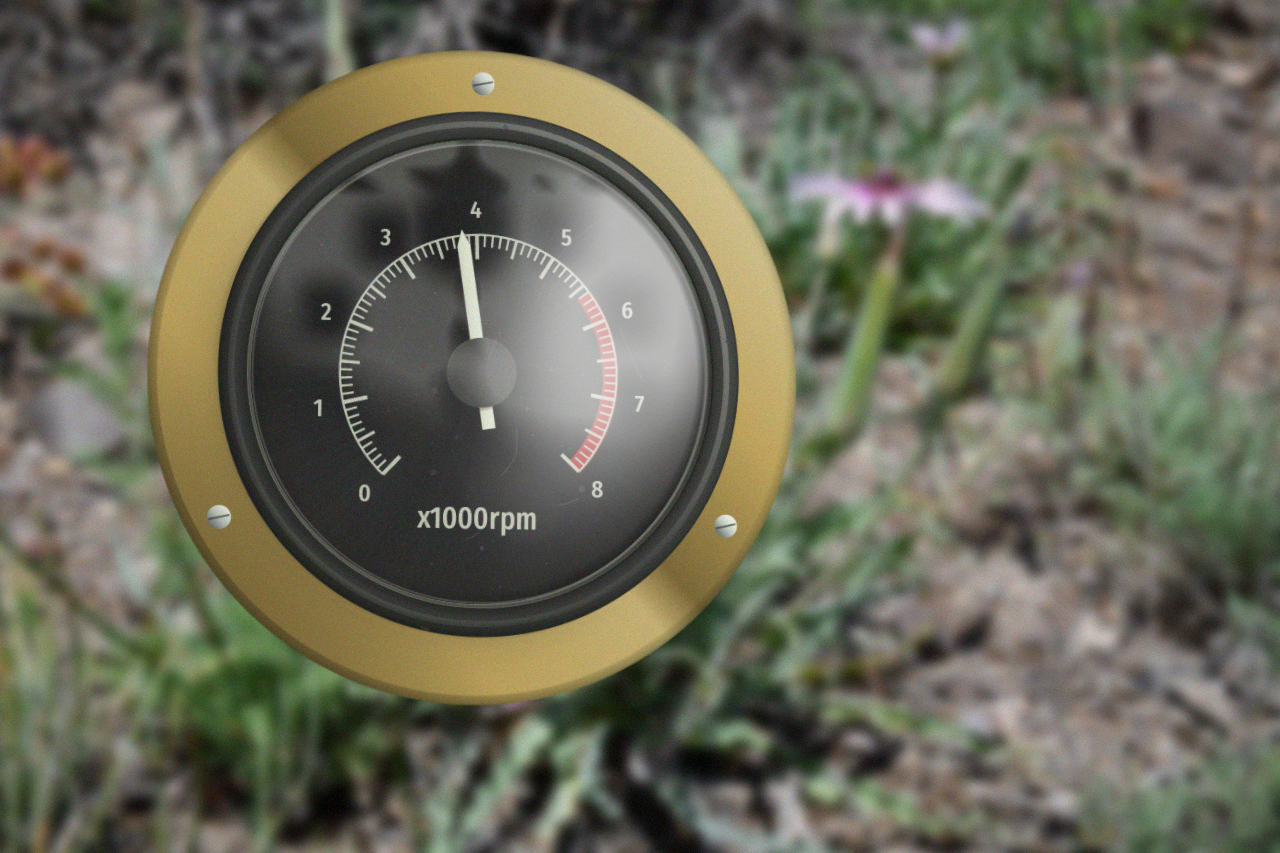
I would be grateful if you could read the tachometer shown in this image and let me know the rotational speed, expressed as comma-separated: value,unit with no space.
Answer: 3800,rpm
